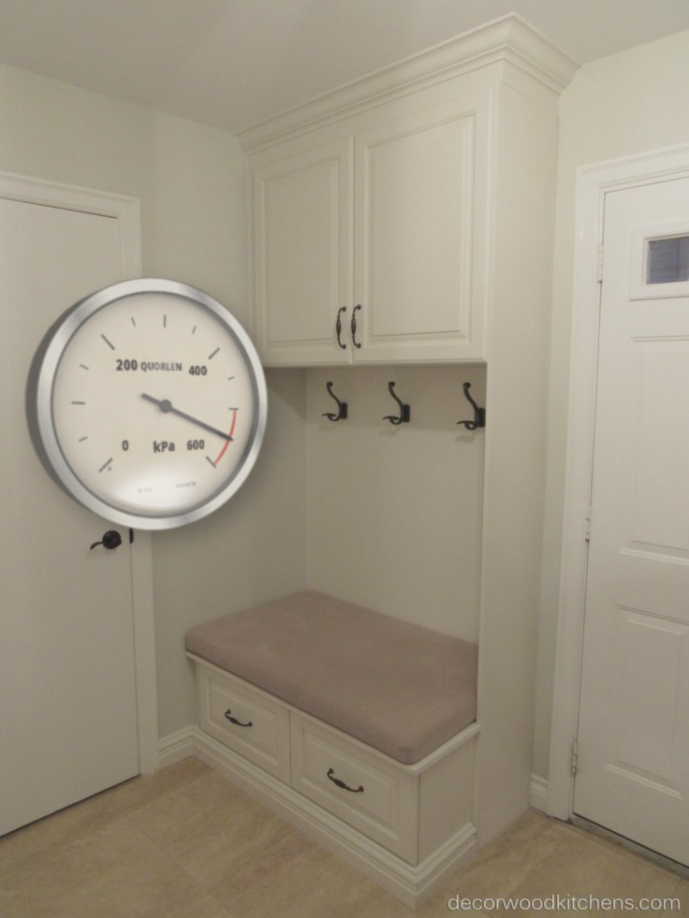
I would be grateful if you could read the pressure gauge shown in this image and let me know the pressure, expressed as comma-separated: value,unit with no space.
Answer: 550,kPa
